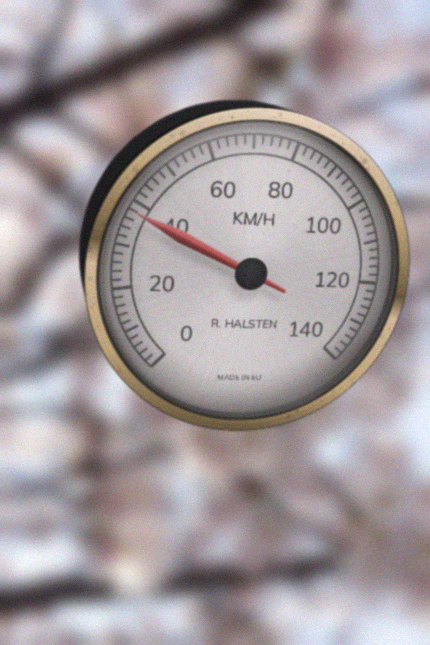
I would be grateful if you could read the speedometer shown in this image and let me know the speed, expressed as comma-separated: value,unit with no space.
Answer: 38,km/h
